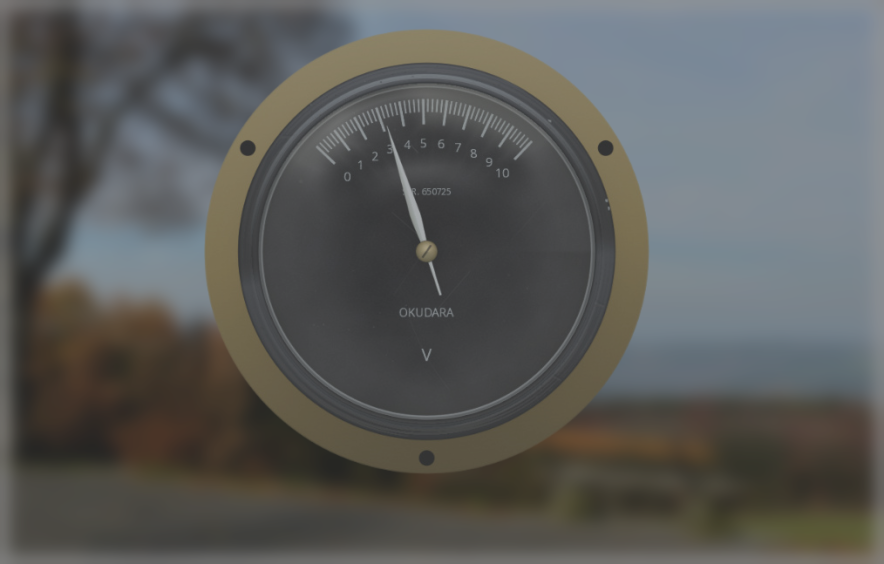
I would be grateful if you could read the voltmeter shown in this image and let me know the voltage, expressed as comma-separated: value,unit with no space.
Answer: 3.2,V
